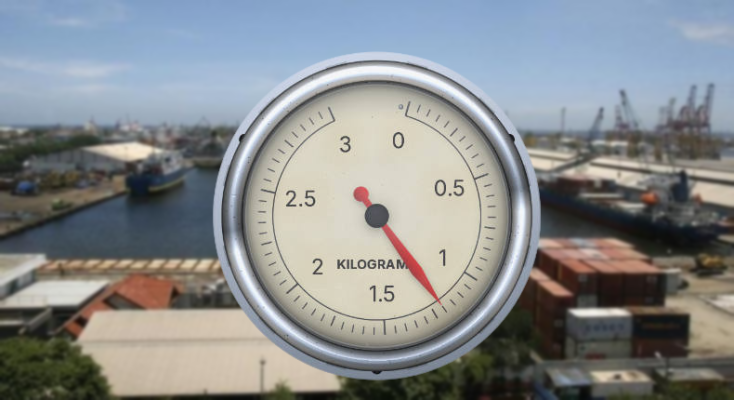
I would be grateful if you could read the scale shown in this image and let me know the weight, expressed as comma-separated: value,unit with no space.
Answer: 1.2,kg
